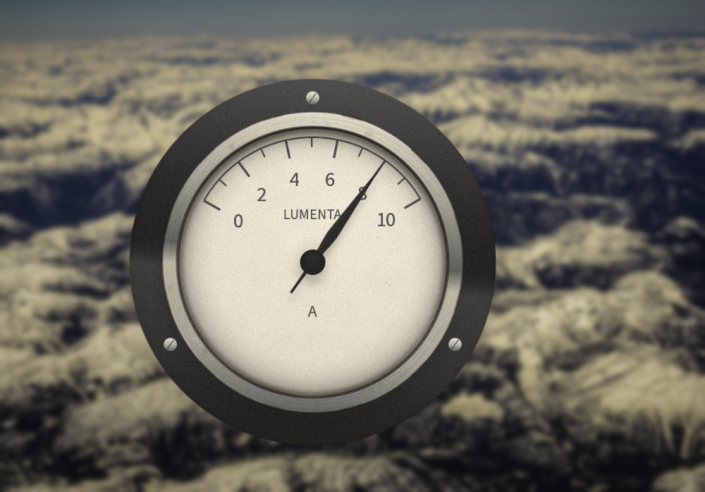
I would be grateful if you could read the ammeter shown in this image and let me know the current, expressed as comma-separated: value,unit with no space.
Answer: 8,A
